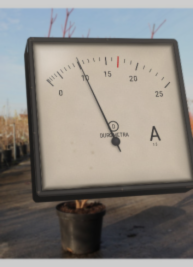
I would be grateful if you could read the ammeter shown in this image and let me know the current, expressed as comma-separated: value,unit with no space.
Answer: 10,A
